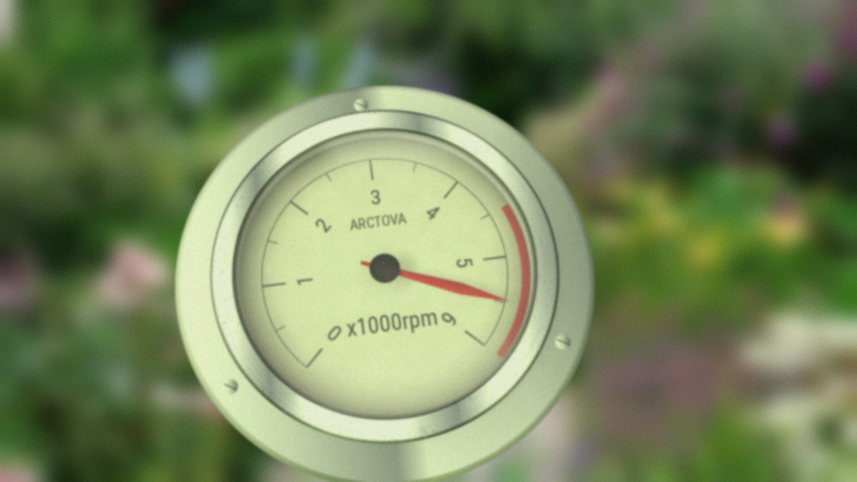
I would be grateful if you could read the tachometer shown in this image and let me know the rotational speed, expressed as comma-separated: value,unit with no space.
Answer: 5500,rpm
